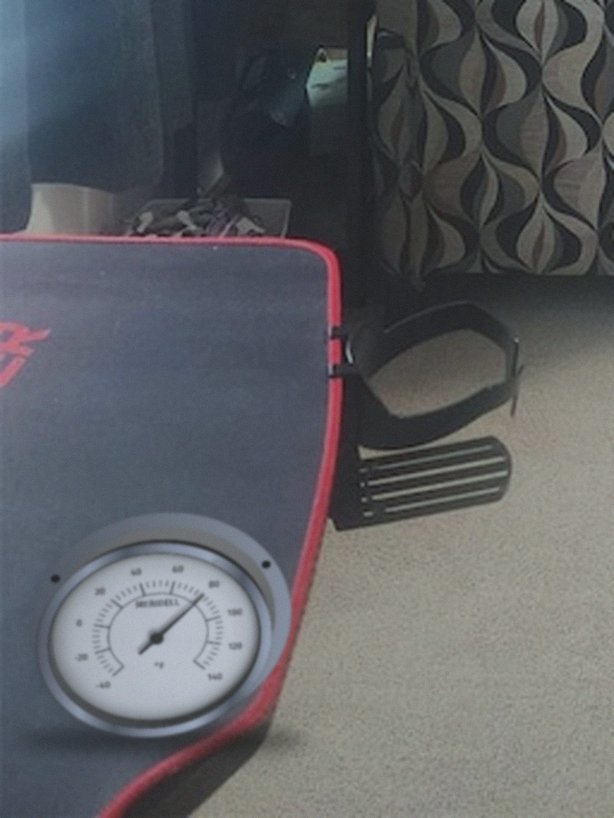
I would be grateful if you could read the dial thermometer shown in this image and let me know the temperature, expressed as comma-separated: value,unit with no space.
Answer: 80,°F
